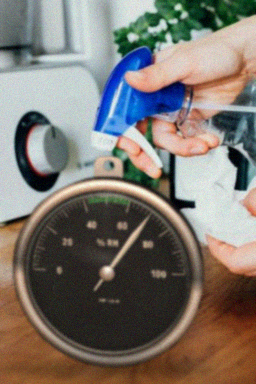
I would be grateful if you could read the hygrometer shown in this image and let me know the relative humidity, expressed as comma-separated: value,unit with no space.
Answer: 70,%
